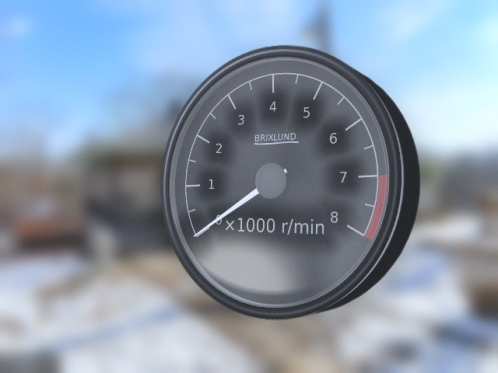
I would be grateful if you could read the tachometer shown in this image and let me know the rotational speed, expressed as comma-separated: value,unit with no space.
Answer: 0,rpm
